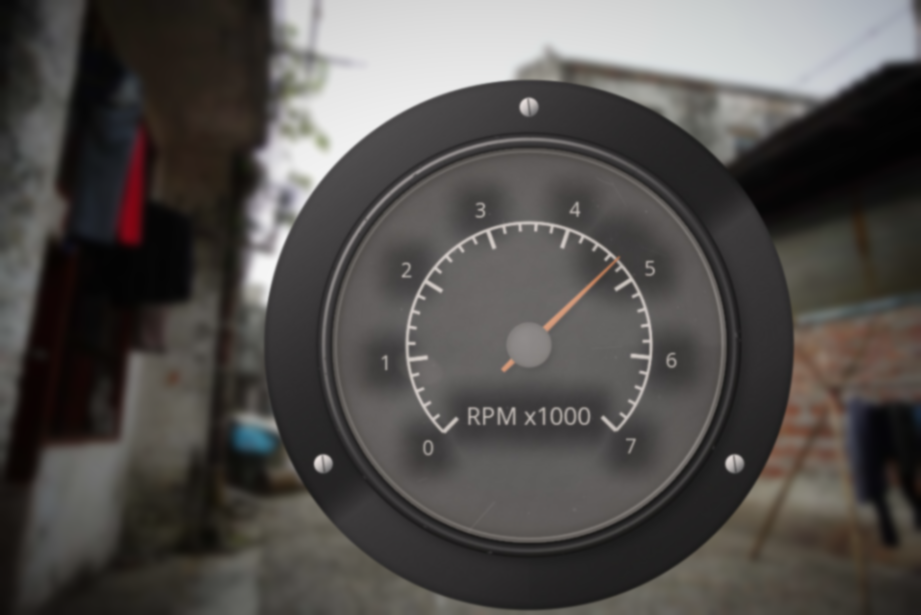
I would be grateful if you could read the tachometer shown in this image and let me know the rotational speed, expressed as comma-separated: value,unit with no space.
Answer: 4700,rpm
